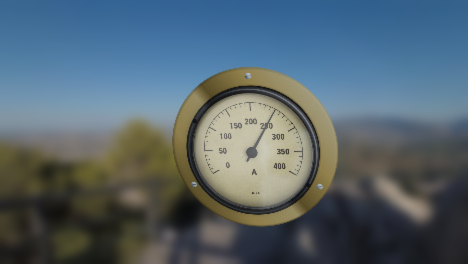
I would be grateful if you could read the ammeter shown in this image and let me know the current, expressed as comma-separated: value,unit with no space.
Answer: 250,A
